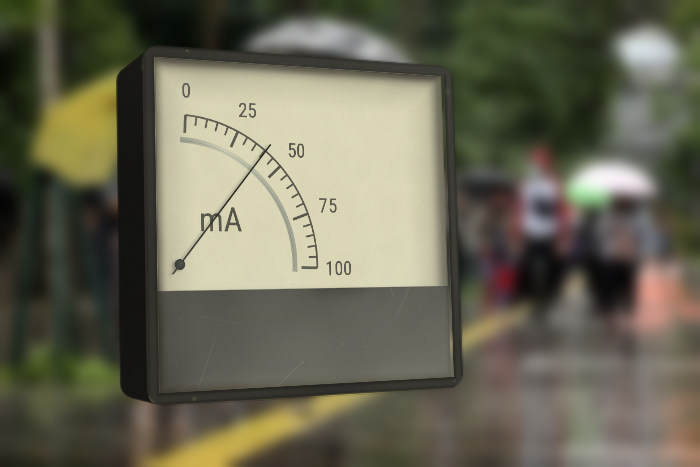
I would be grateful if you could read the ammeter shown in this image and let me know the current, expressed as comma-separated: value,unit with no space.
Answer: 40,mA
